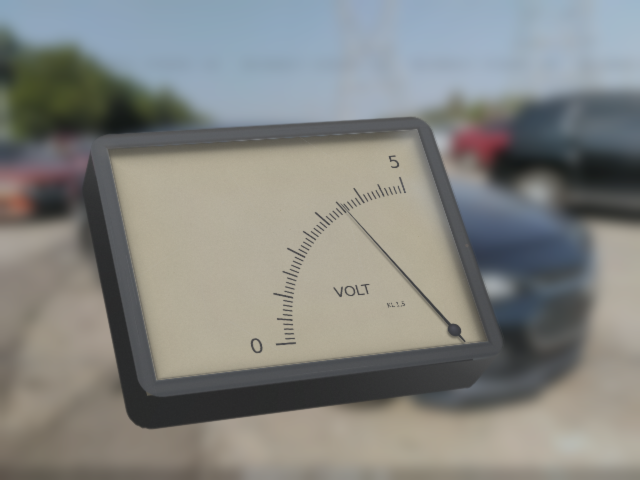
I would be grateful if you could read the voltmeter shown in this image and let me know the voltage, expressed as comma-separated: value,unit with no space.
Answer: 3.5,V
